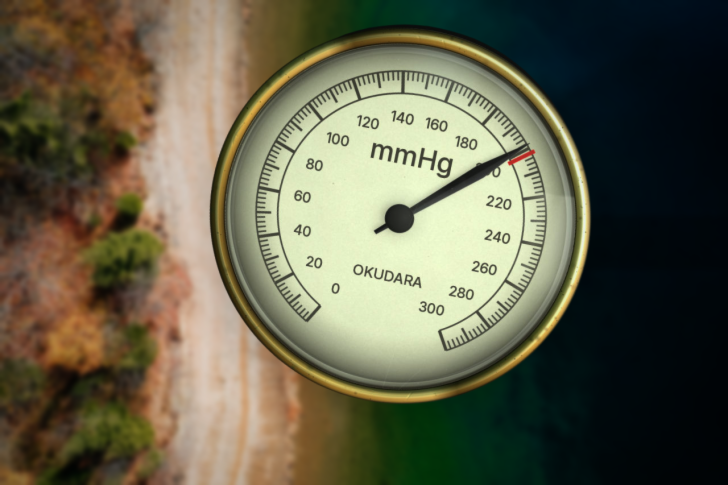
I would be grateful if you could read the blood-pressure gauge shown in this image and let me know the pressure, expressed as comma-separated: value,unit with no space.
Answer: 198,mmHg
